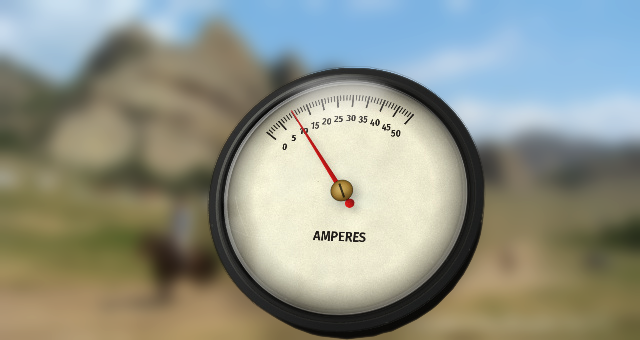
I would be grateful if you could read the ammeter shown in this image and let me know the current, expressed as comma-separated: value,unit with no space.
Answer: 10,A
